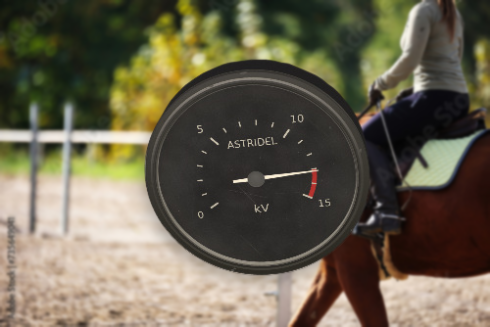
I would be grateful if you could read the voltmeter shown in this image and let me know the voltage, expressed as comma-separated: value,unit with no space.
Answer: 13,kV
